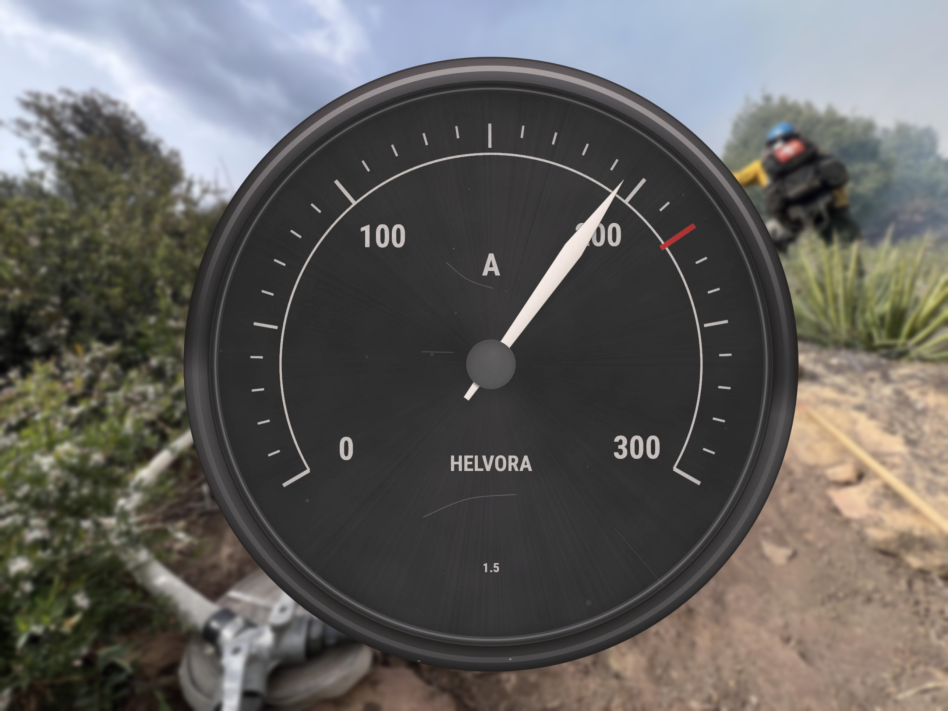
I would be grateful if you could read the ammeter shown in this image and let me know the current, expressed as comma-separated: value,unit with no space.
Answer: 195,A
